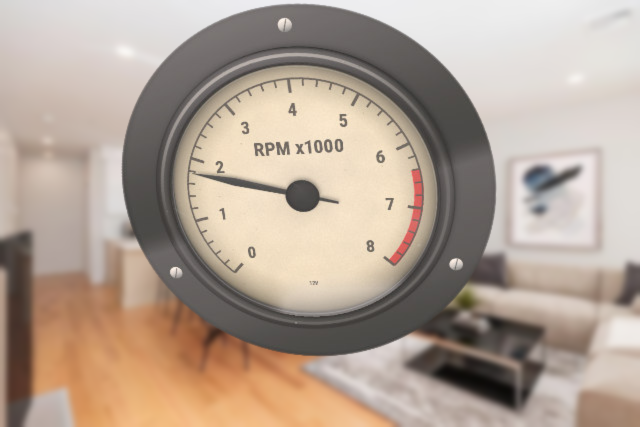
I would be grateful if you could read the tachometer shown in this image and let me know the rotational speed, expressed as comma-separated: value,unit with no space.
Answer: 1800,rpm
